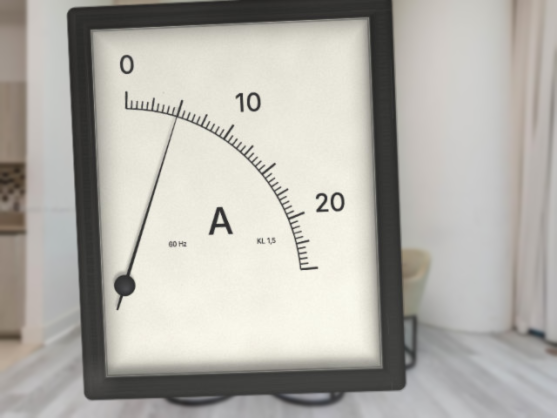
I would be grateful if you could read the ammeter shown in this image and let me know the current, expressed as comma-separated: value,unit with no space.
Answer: 5,A
